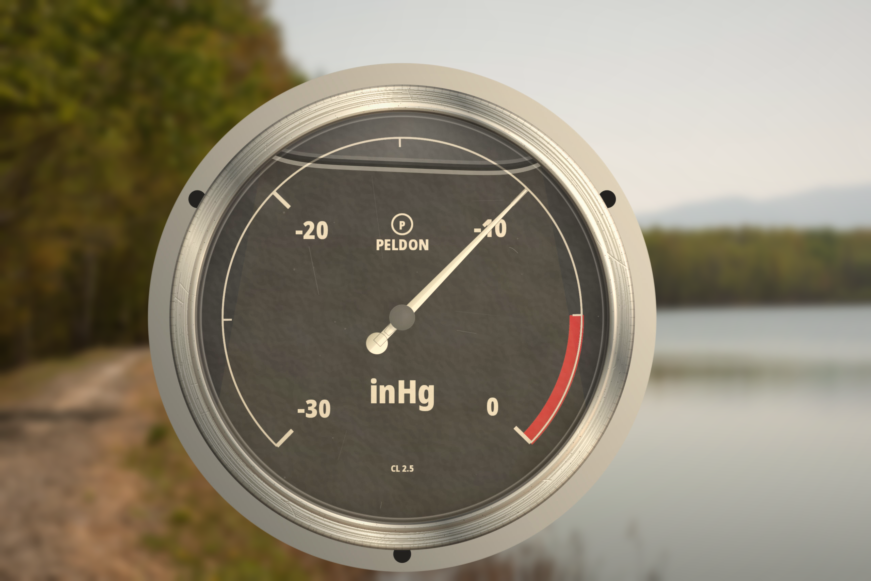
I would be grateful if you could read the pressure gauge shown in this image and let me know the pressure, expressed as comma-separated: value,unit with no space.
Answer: -10,inHg
